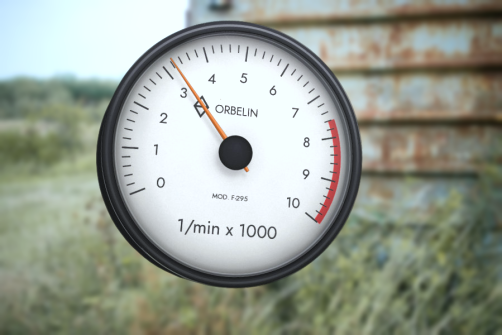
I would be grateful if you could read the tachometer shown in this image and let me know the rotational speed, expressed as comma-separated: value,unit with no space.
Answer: 3200,rpm
